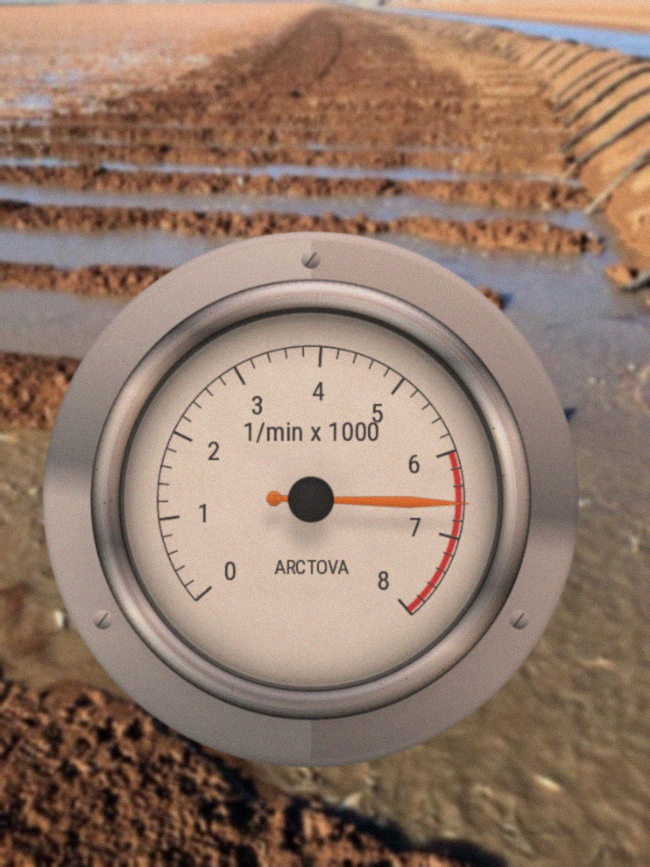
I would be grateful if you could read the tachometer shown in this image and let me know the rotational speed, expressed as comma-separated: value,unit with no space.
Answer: 6600,rpm
